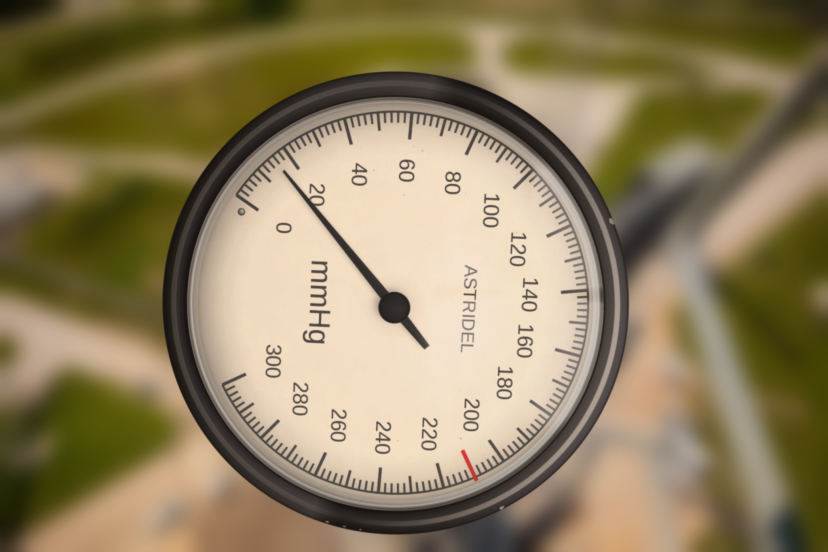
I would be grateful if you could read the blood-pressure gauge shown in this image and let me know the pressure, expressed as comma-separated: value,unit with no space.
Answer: 16,mmHg
